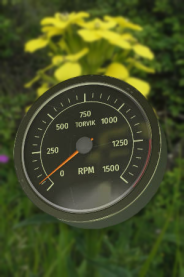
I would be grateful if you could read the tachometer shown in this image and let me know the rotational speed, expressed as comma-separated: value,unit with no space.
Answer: 50,rpm
